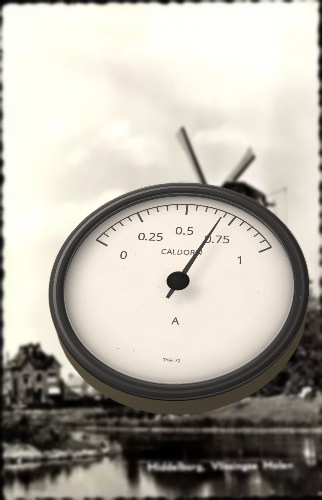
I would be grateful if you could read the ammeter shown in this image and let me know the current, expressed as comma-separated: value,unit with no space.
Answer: 0.7,A
